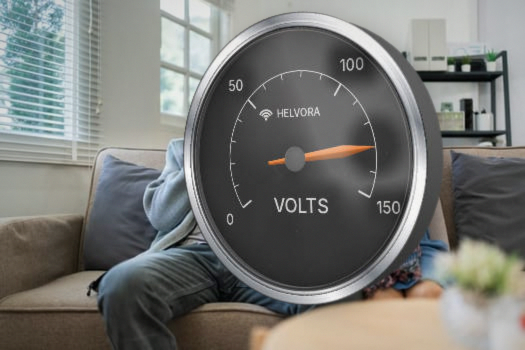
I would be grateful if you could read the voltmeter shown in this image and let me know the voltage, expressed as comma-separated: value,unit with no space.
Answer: 130,V
